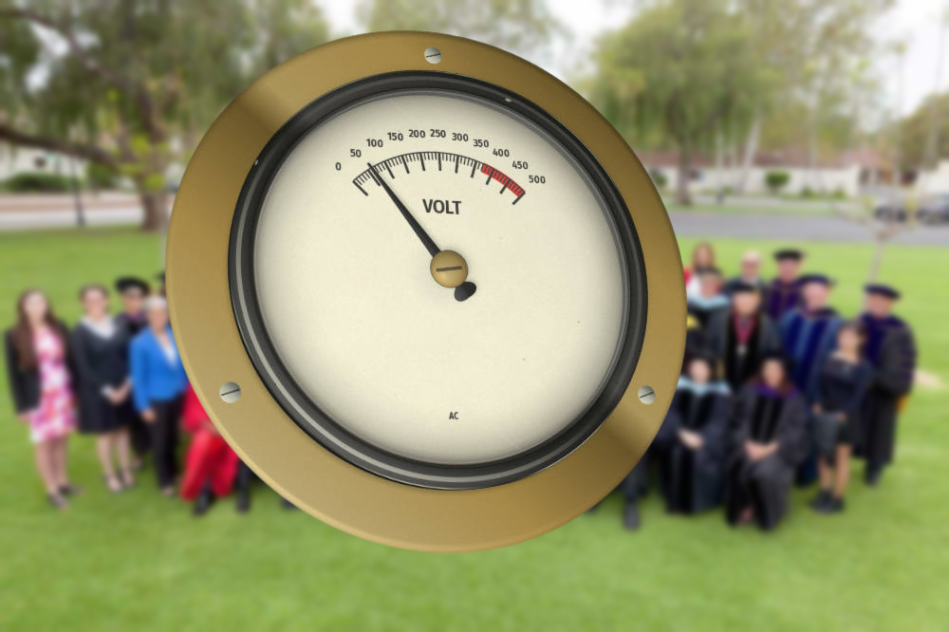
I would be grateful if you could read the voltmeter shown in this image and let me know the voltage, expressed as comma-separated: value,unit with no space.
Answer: 50,V
